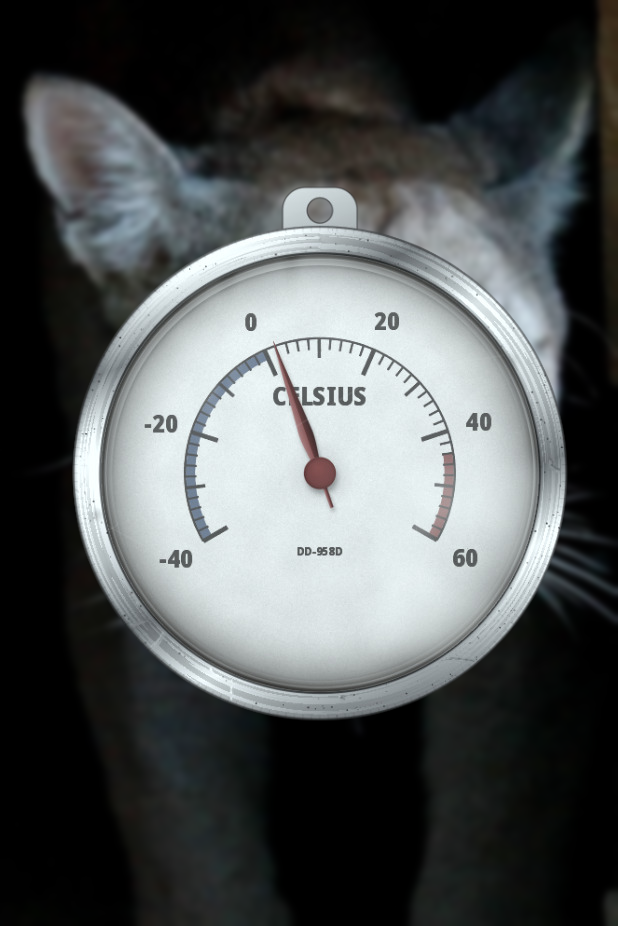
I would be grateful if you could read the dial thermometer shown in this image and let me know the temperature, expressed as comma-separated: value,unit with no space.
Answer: 2,°C
